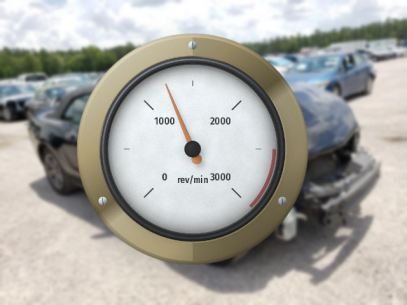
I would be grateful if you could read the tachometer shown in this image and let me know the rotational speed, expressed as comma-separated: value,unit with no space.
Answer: 1250,rpm
